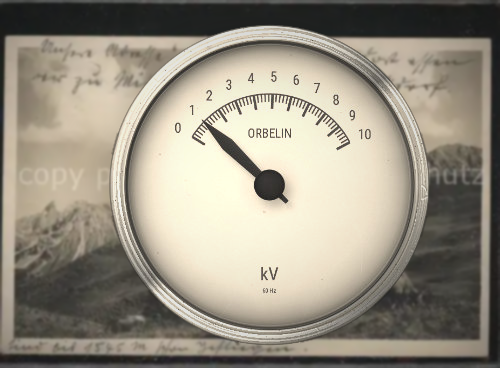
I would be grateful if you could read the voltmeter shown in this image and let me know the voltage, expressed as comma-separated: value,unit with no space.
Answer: 1,kV
